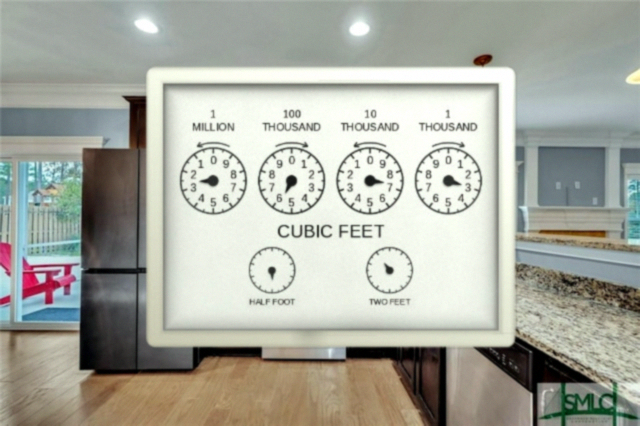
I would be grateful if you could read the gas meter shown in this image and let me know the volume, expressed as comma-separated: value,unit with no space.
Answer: 257300,ft³
